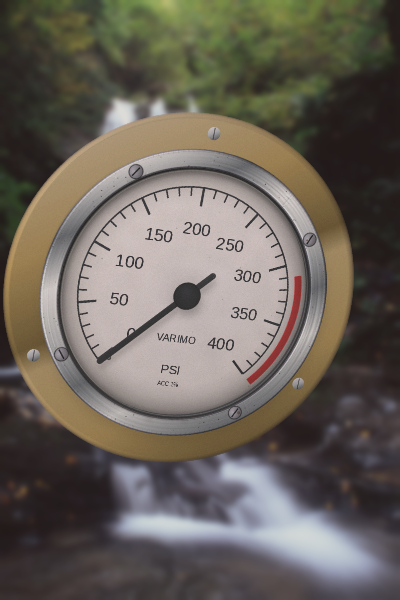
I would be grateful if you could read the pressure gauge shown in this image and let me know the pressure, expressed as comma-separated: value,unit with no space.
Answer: 0,psi
